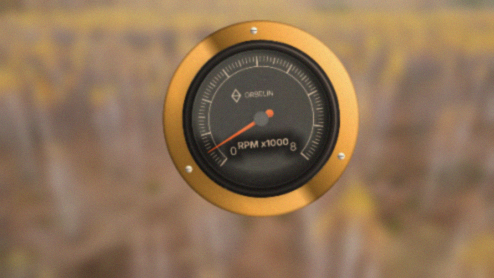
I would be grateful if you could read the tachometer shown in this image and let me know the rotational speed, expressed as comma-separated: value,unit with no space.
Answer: 500,rpm
